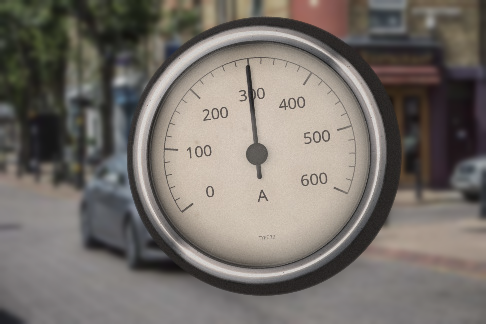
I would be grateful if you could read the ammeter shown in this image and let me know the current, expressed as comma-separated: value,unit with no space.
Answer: 300,A
